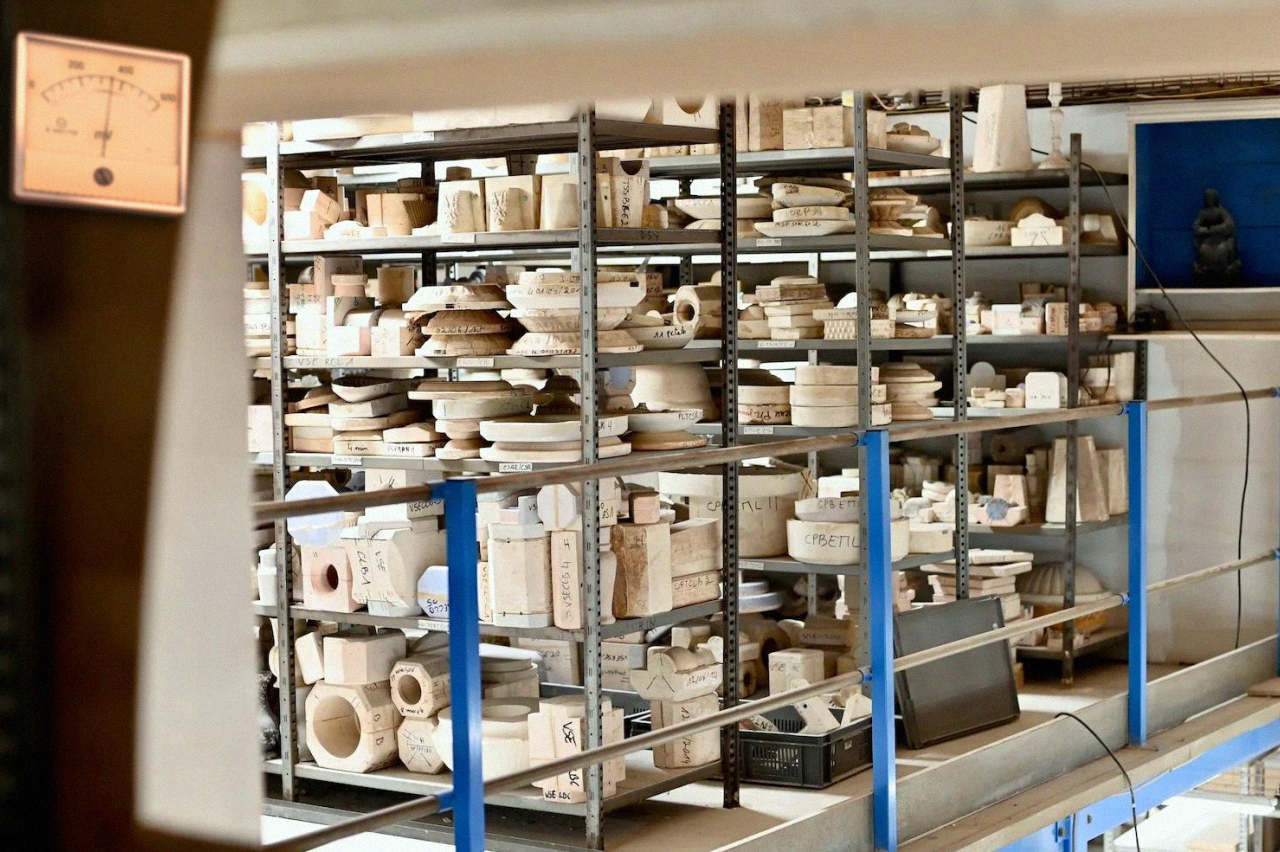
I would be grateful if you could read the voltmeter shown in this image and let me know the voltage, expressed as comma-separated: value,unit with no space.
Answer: 350,mV
